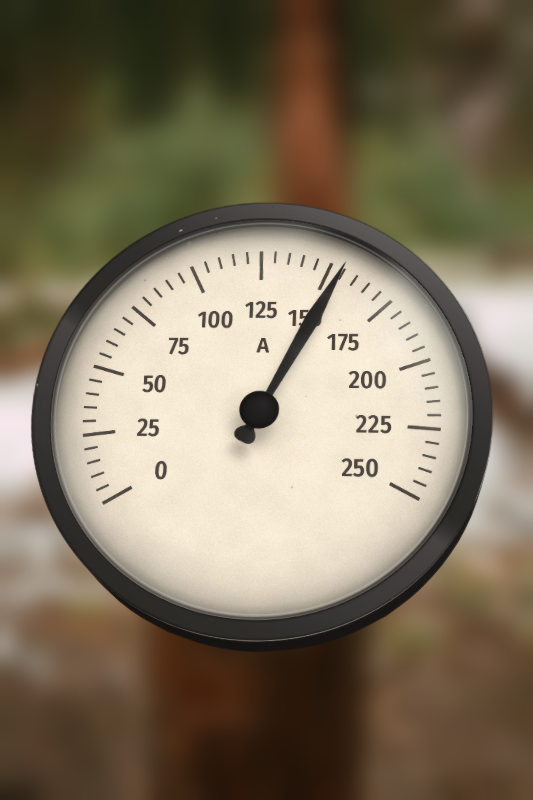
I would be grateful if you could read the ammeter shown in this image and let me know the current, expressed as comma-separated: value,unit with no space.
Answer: 155,A
